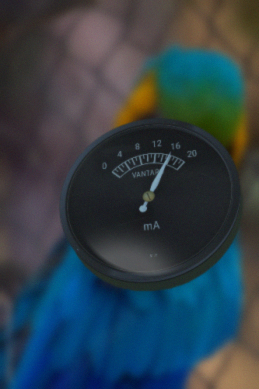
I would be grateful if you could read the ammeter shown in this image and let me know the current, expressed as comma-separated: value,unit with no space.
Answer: 16,mA
